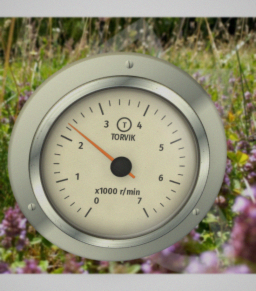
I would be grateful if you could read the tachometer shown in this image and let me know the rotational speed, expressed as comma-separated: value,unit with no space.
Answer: 2300,rpm
